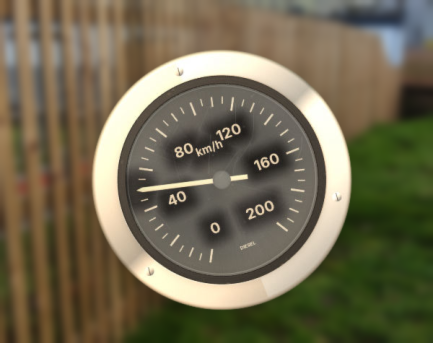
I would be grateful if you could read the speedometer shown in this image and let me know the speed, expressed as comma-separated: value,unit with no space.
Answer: 50,km/h
